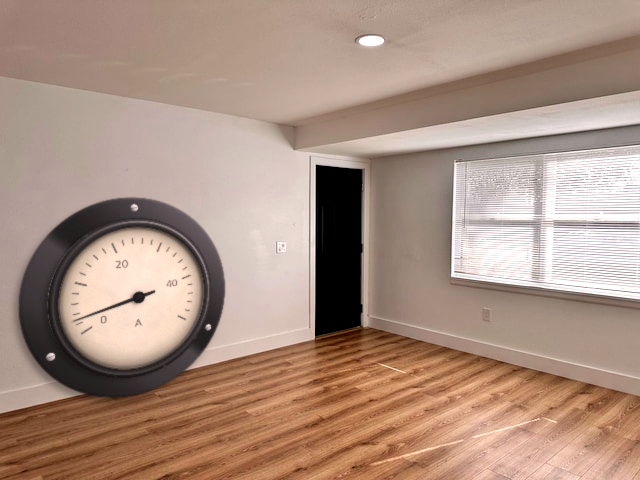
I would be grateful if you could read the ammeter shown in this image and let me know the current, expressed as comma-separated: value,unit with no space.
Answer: 3,A
